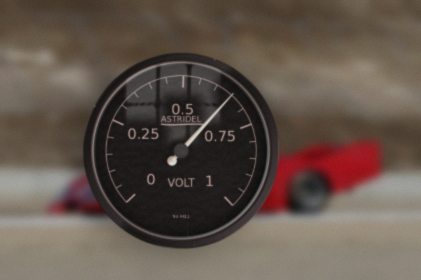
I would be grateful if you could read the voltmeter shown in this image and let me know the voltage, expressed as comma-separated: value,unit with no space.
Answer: 0.65,V
